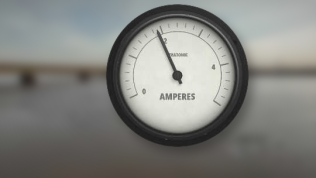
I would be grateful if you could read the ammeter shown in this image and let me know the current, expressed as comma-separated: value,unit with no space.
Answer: 1.9,A
